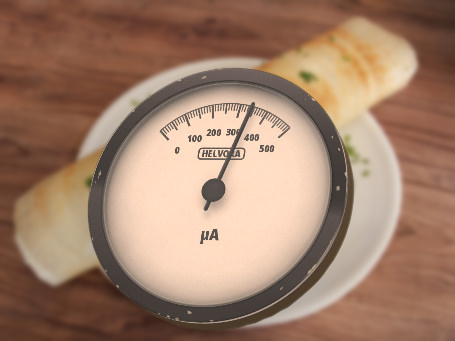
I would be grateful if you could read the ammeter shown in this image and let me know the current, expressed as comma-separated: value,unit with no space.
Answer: 350,µA
